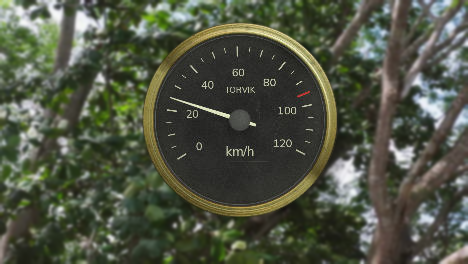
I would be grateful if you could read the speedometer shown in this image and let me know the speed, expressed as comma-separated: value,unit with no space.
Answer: 25,km/h
